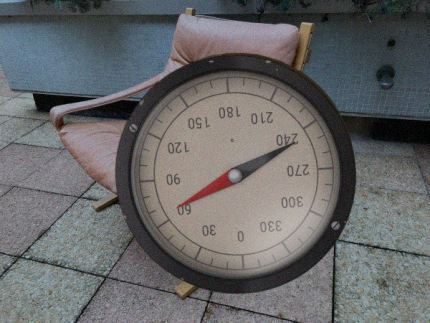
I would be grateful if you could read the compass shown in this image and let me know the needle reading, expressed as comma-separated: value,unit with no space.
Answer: 65,°
